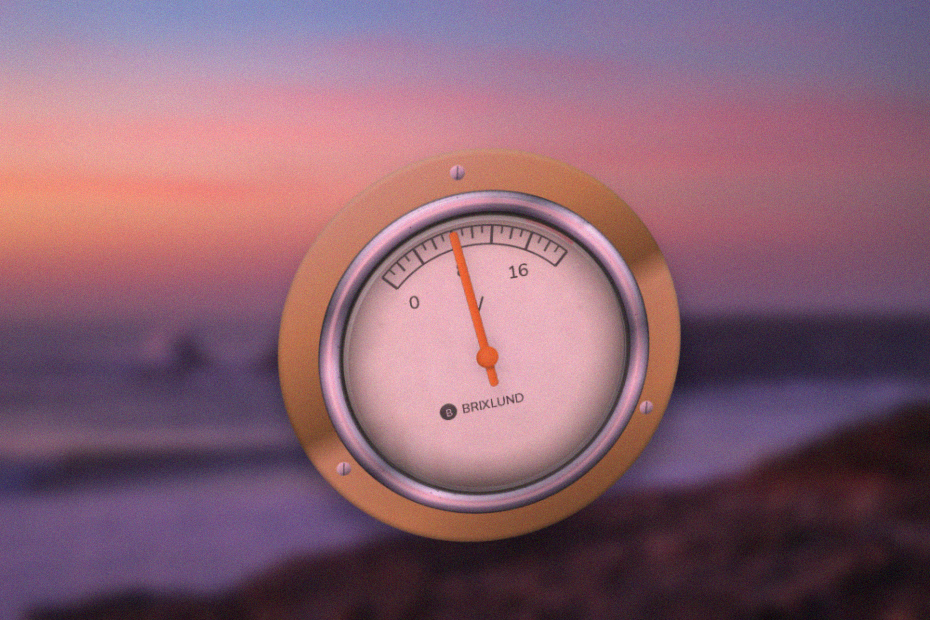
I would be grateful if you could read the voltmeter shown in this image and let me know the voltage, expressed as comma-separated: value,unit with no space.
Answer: 8,V
